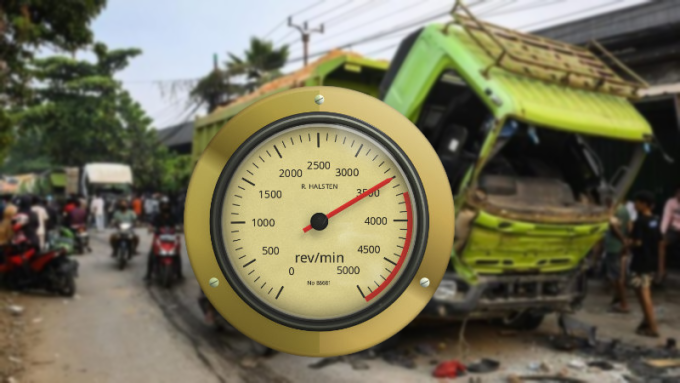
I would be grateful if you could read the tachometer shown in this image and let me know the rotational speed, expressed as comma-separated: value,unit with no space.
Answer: 3500,rpm
